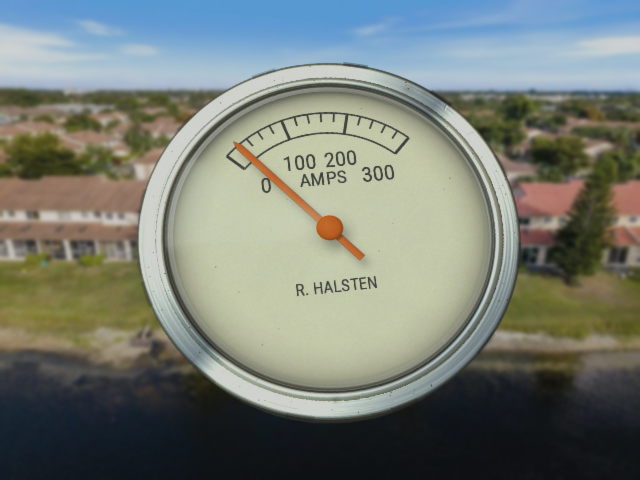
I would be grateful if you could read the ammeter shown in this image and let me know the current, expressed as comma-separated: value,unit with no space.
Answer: 20,A
